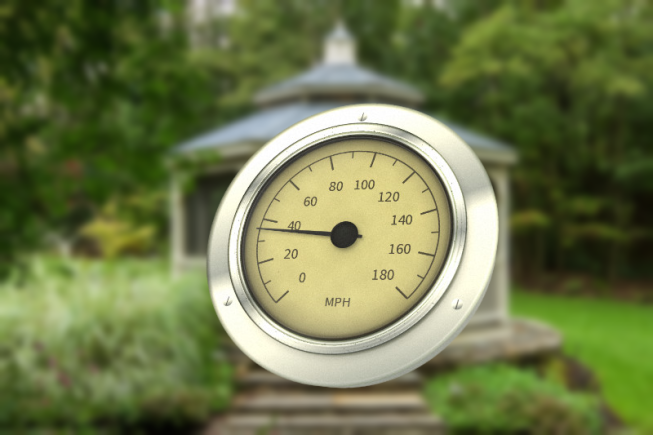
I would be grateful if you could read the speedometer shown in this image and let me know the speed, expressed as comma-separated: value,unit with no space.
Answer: 35,mph
